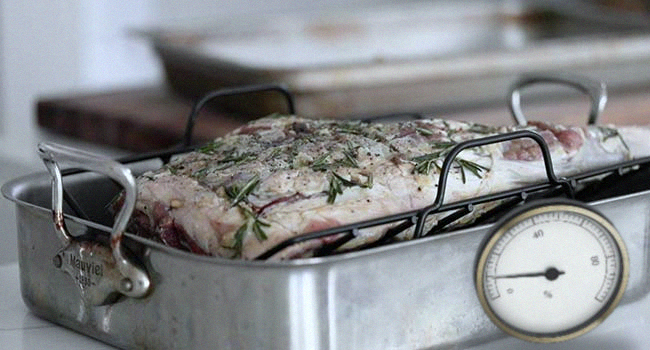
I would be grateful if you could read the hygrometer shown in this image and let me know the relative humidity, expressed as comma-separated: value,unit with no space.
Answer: 10,%
